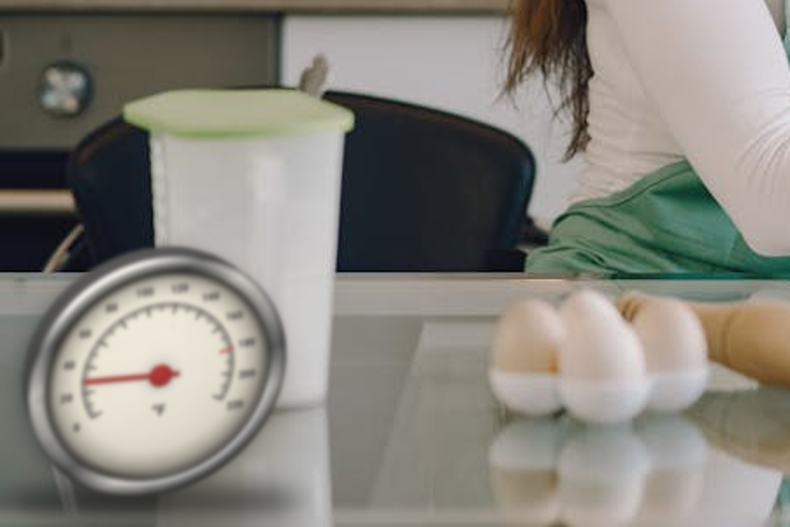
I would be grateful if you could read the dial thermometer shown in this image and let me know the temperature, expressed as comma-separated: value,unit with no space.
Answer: 30,°F
